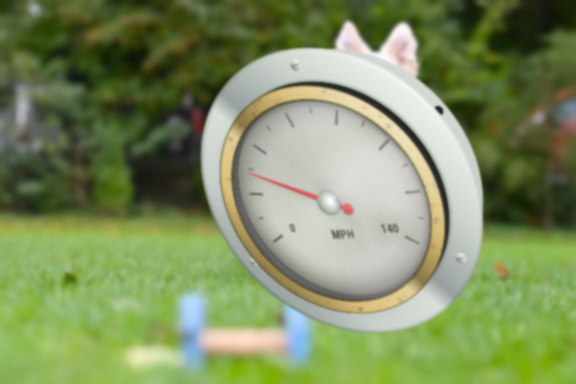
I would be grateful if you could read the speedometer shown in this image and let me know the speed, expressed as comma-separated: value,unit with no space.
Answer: 30,mph
